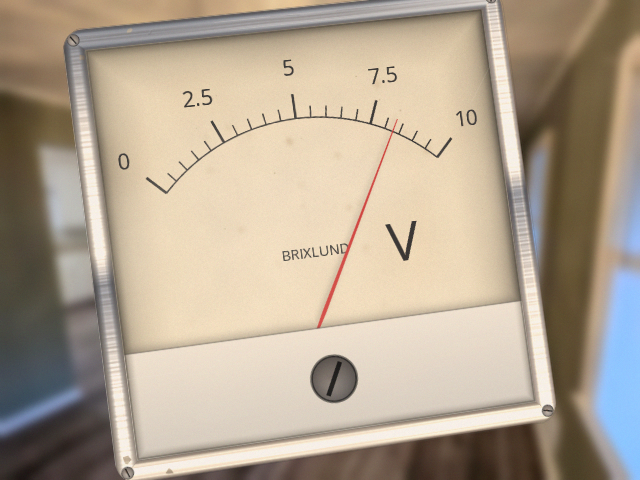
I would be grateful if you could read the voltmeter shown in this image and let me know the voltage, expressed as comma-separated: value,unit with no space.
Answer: 8.25,V
